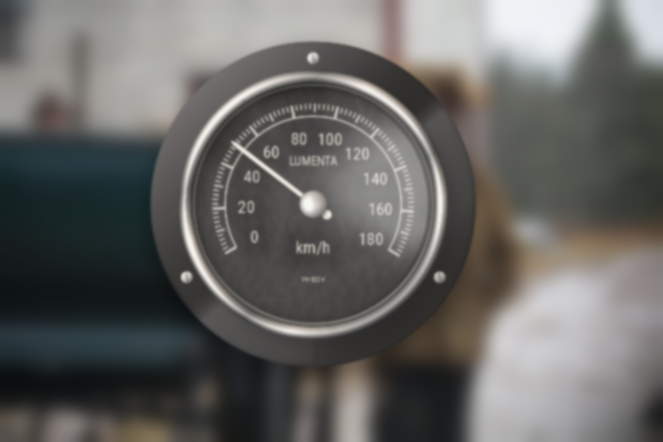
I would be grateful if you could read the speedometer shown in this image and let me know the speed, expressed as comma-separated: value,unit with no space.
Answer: 50,km/h
